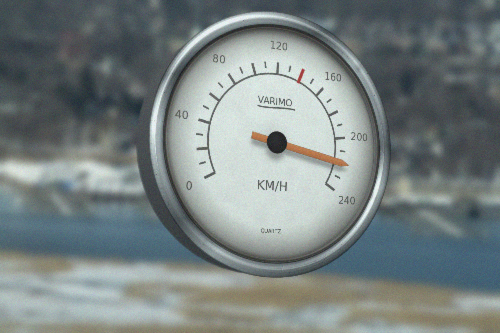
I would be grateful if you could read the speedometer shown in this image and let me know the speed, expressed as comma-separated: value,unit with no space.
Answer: 220,km/h
